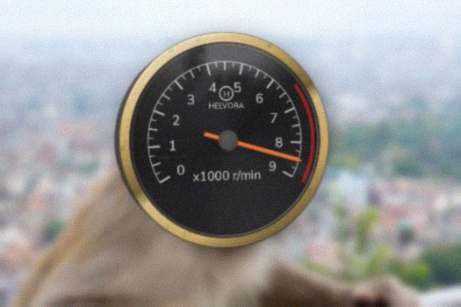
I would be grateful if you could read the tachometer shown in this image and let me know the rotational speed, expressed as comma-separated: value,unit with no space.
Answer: 8500,rpm
